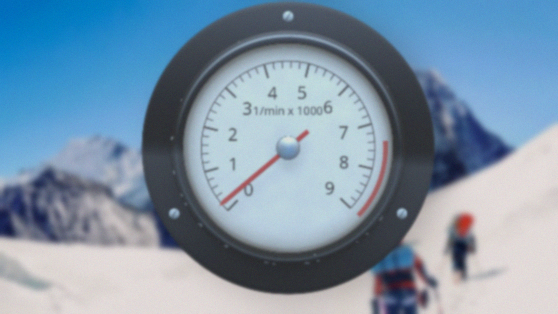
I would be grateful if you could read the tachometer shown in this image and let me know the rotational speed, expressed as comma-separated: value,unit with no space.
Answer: 200,rpm
